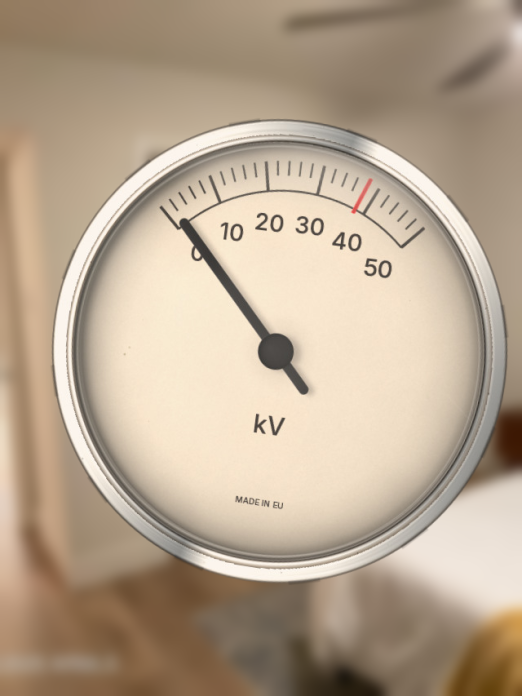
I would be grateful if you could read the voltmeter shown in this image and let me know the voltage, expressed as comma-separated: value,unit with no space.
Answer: 2,kV
